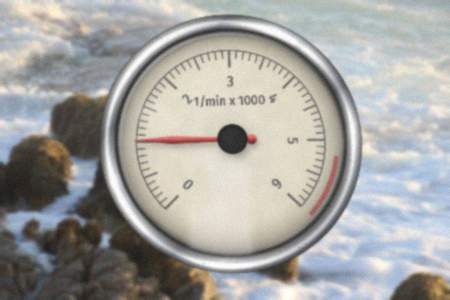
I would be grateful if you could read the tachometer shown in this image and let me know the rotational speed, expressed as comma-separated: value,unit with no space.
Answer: 1000,rpm
